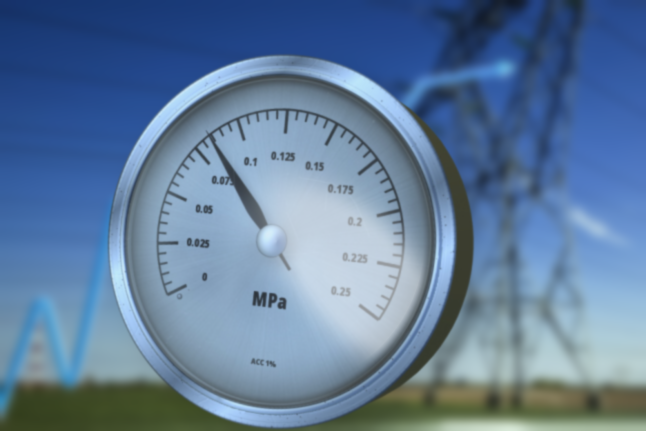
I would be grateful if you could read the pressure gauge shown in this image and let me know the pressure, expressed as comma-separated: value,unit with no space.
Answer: 0.085,MPa
